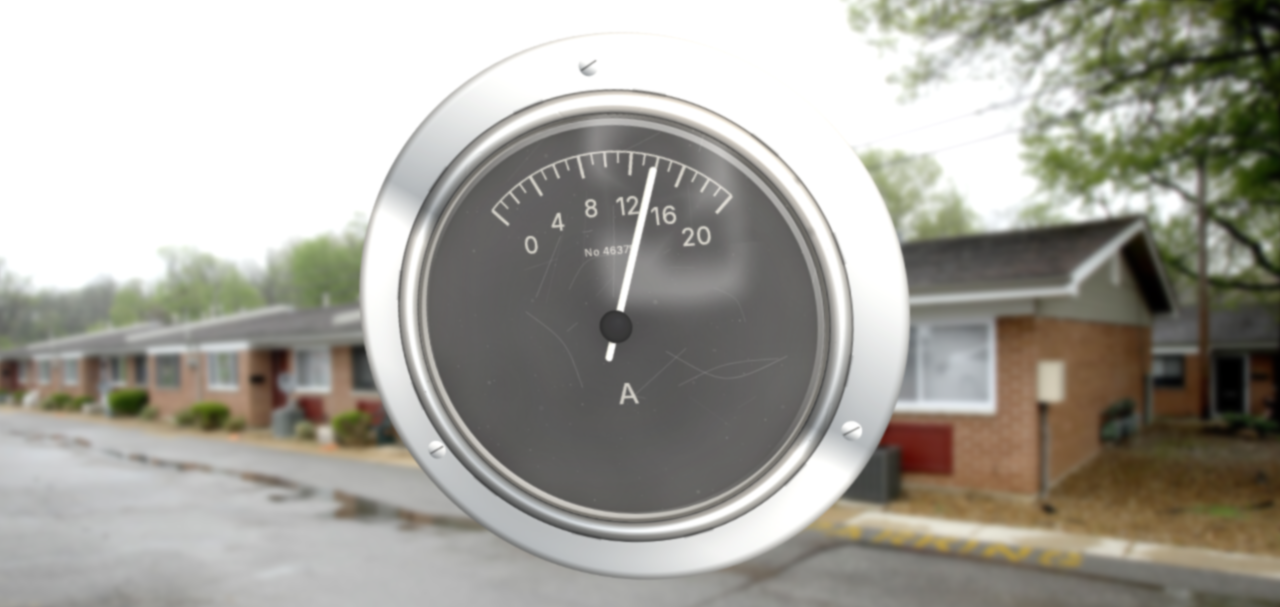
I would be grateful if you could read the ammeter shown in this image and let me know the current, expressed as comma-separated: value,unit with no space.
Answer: 14,A
